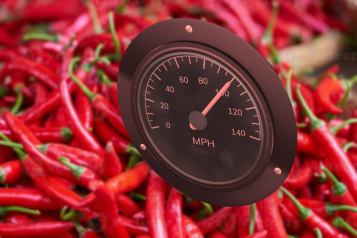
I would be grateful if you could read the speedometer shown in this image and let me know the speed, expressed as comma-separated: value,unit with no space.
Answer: 100,mph
